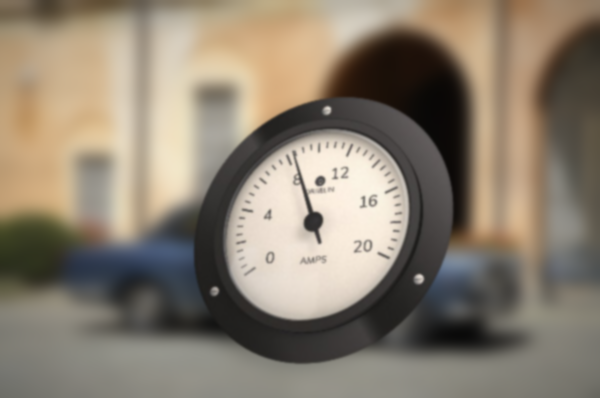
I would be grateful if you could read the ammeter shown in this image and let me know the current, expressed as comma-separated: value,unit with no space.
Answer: 8.5,A
